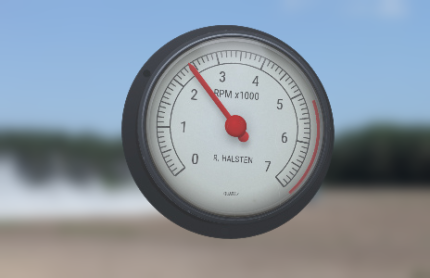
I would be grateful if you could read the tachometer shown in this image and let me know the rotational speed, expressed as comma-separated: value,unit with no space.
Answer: 2400,rpm
